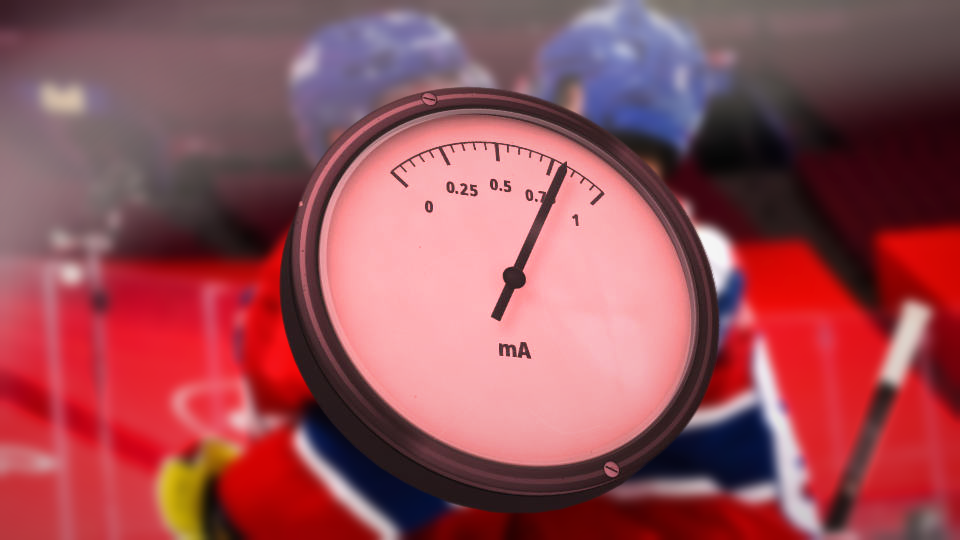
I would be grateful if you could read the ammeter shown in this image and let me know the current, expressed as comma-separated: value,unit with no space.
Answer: 0.8,mA
